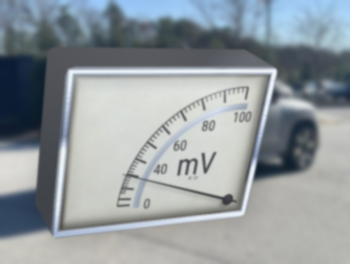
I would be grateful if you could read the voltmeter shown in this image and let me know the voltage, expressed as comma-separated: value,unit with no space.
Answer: 30,mV
